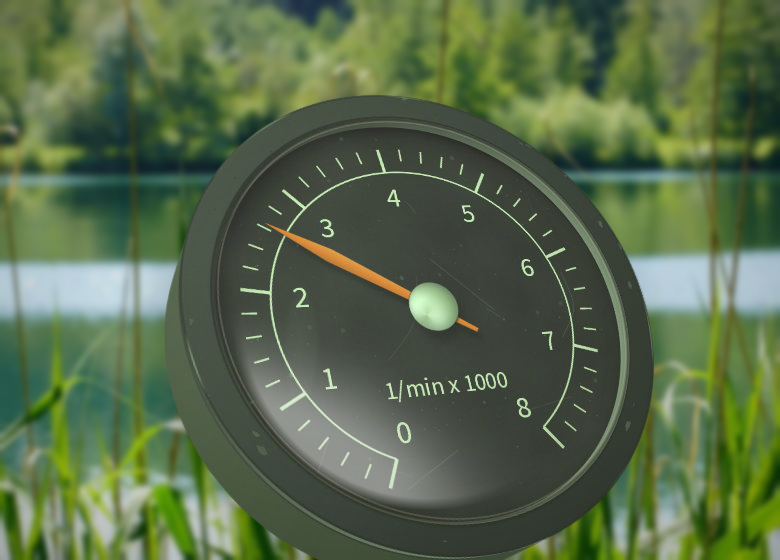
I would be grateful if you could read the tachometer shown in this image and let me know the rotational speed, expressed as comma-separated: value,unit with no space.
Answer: 2600,rpm
